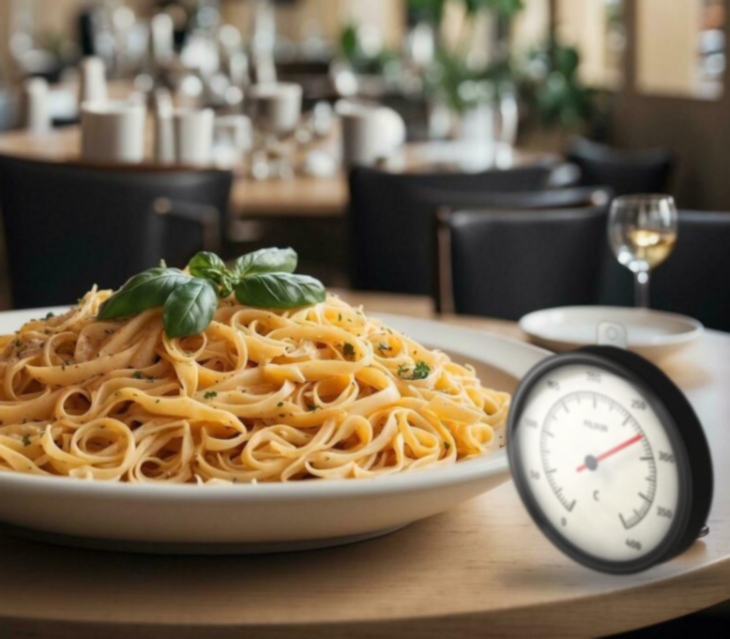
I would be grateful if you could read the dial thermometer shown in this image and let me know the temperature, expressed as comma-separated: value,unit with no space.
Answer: 275,°C
